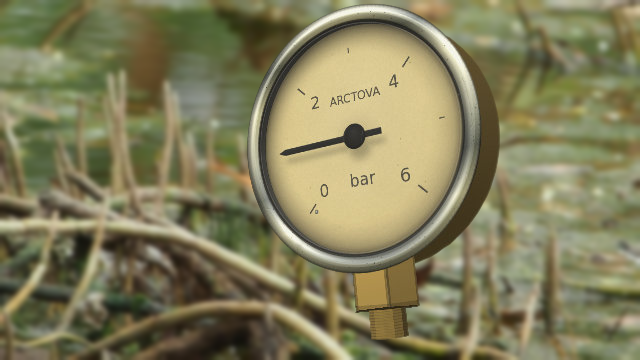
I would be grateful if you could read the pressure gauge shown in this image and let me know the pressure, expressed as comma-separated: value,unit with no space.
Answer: 1,bar
